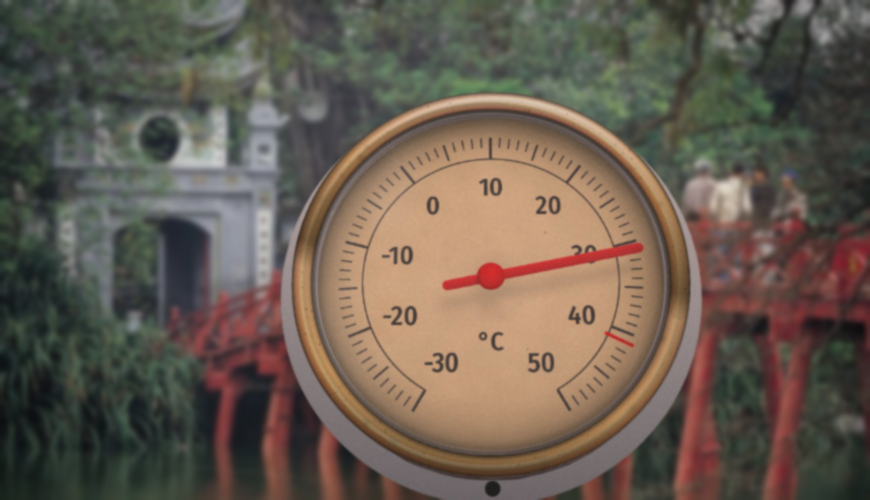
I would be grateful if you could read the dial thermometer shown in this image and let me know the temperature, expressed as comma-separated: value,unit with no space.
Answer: 31,°C
